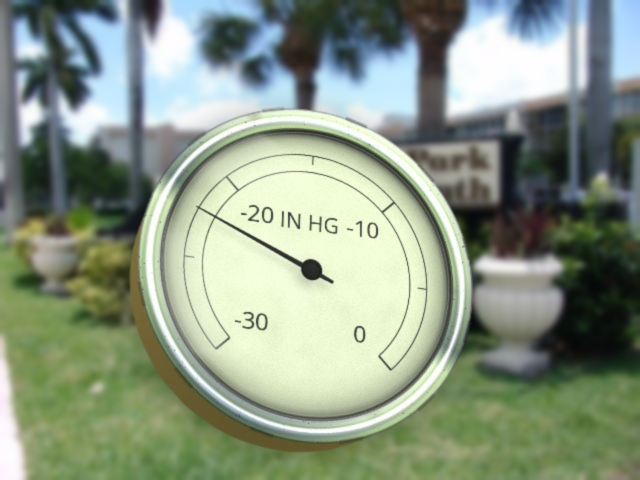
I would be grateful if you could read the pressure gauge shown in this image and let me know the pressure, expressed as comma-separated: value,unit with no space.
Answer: -22.5,inHg
